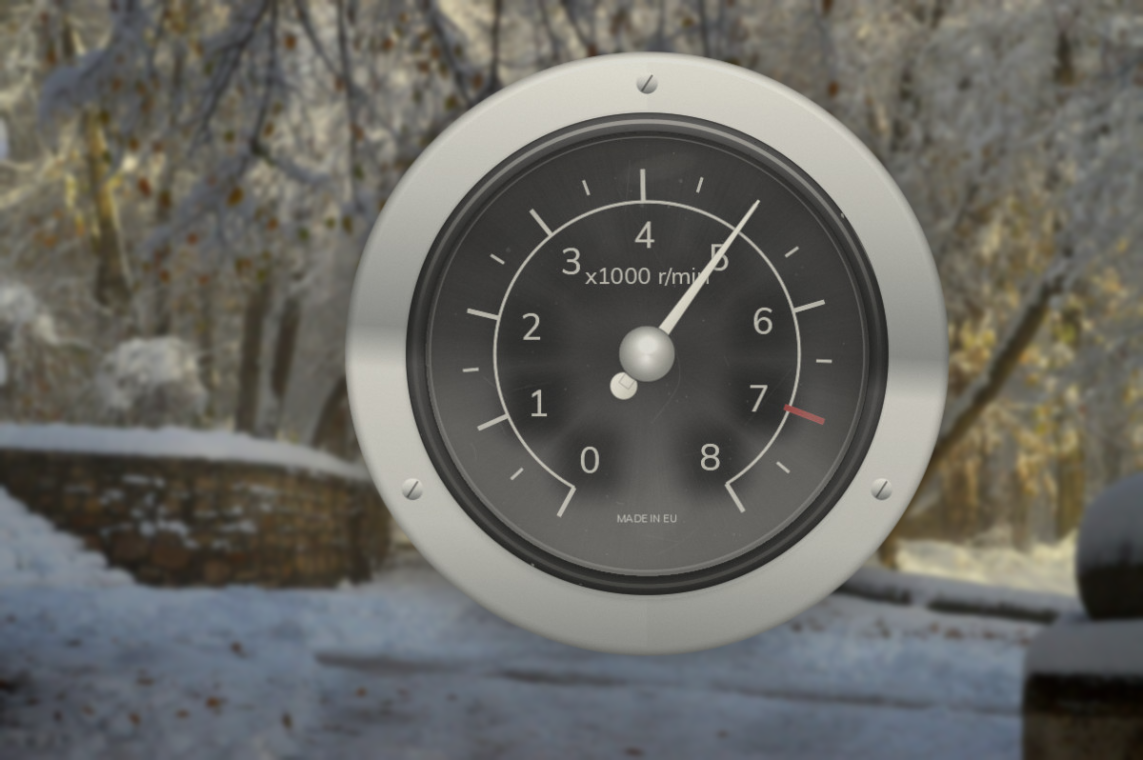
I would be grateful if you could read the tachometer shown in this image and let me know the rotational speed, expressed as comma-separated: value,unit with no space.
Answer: 5000,rpm
